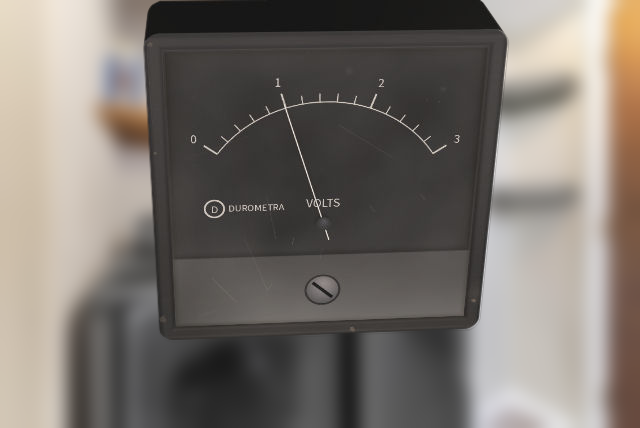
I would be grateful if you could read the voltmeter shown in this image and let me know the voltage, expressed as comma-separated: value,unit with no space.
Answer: 1,V
